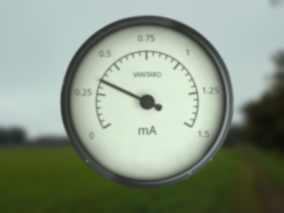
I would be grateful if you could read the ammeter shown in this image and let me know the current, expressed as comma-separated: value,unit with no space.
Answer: 0.35,mA
